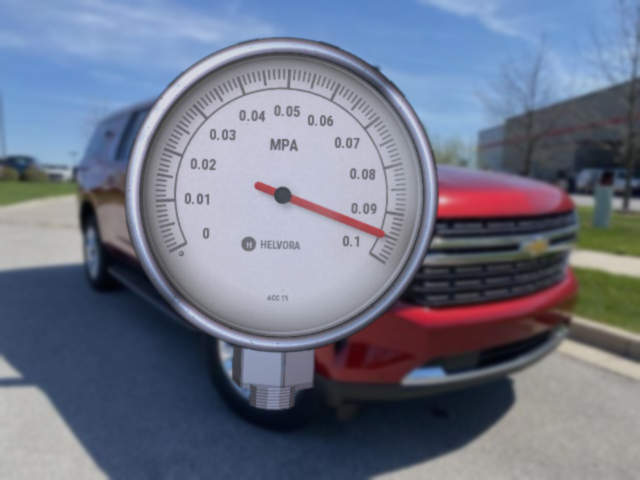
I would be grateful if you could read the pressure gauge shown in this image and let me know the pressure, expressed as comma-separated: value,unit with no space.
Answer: 0.095,MPa
